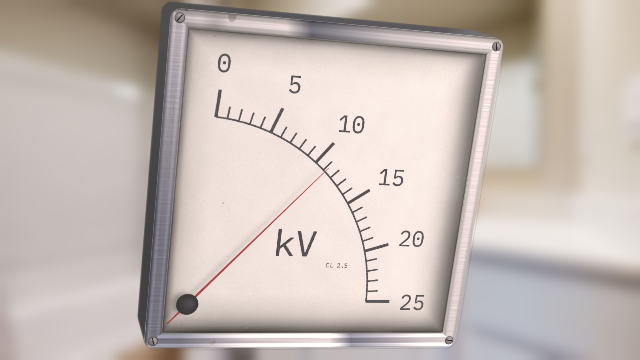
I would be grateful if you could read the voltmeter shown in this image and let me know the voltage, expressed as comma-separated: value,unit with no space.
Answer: 11,kV
